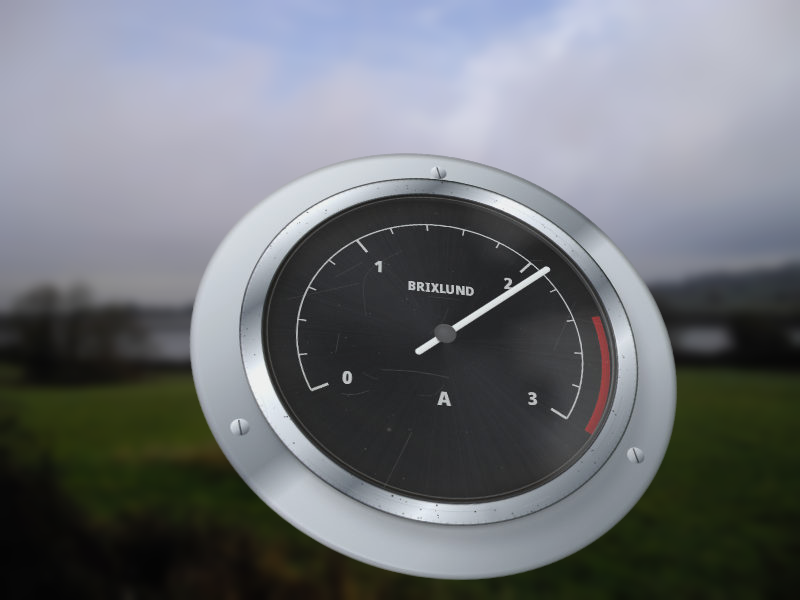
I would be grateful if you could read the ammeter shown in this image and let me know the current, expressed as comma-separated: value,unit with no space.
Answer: 2.1,A
